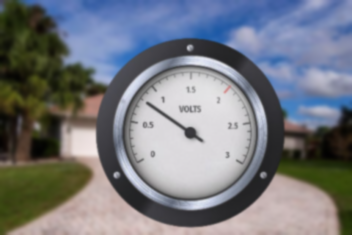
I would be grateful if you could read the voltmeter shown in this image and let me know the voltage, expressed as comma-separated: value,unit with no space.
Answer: 0.8,V
